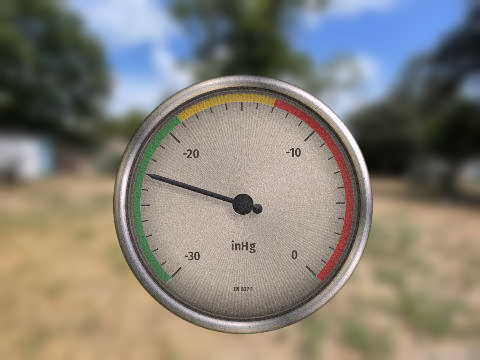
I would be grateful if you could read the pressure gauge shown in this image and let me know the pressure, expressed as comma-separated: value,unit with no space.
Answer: -23,inHg
